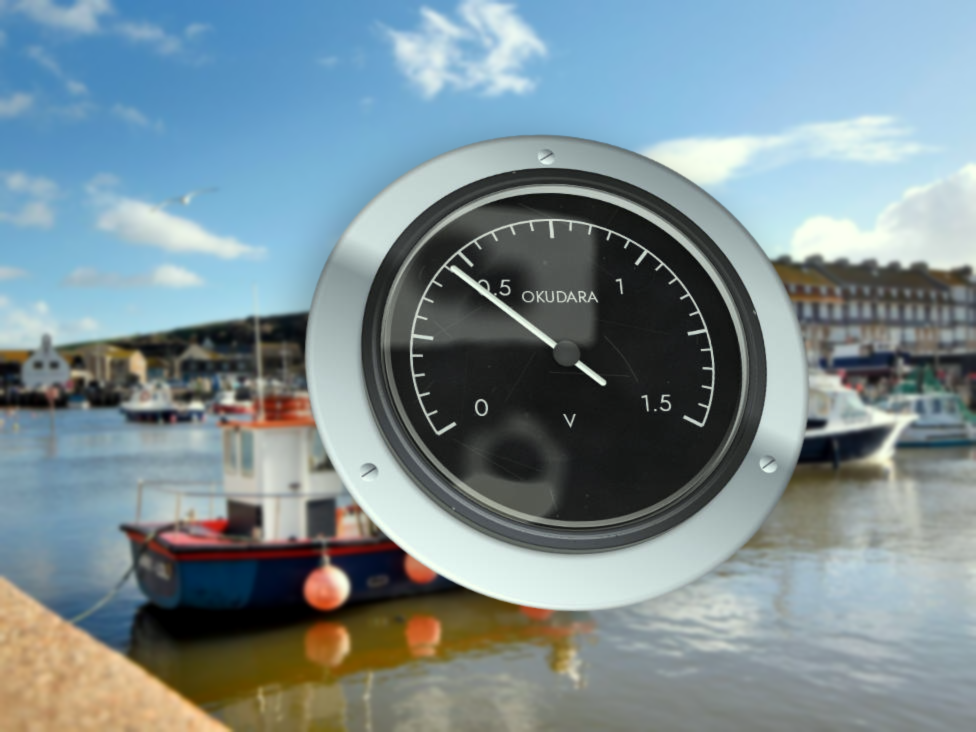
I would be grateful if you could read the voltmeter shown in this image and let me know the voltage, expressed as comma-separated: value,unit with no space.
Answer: 0.45,V
